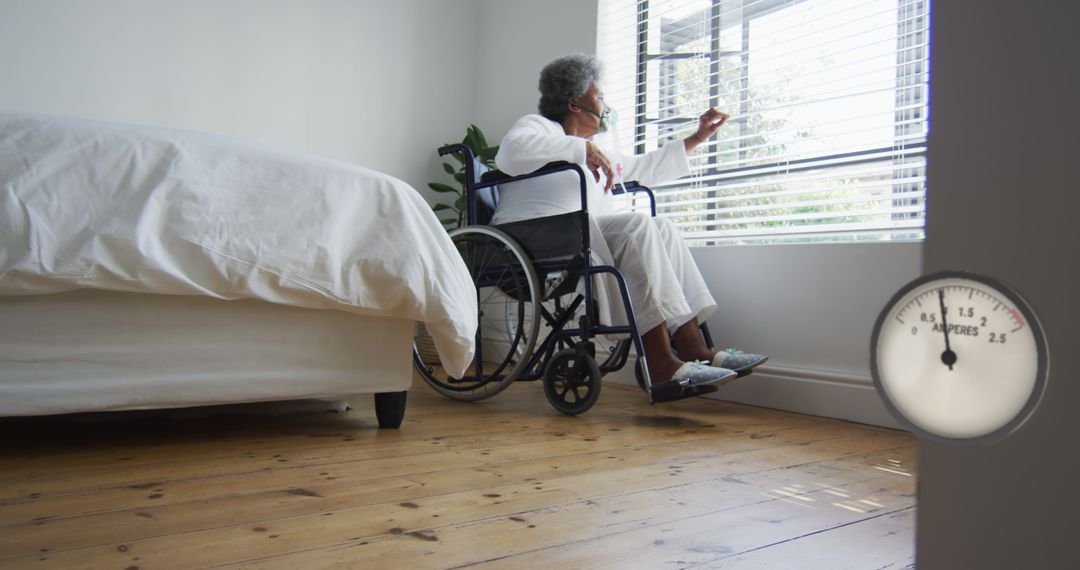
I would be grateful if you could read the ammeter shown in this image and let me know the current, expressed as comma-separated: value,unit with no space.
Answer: 1,A
